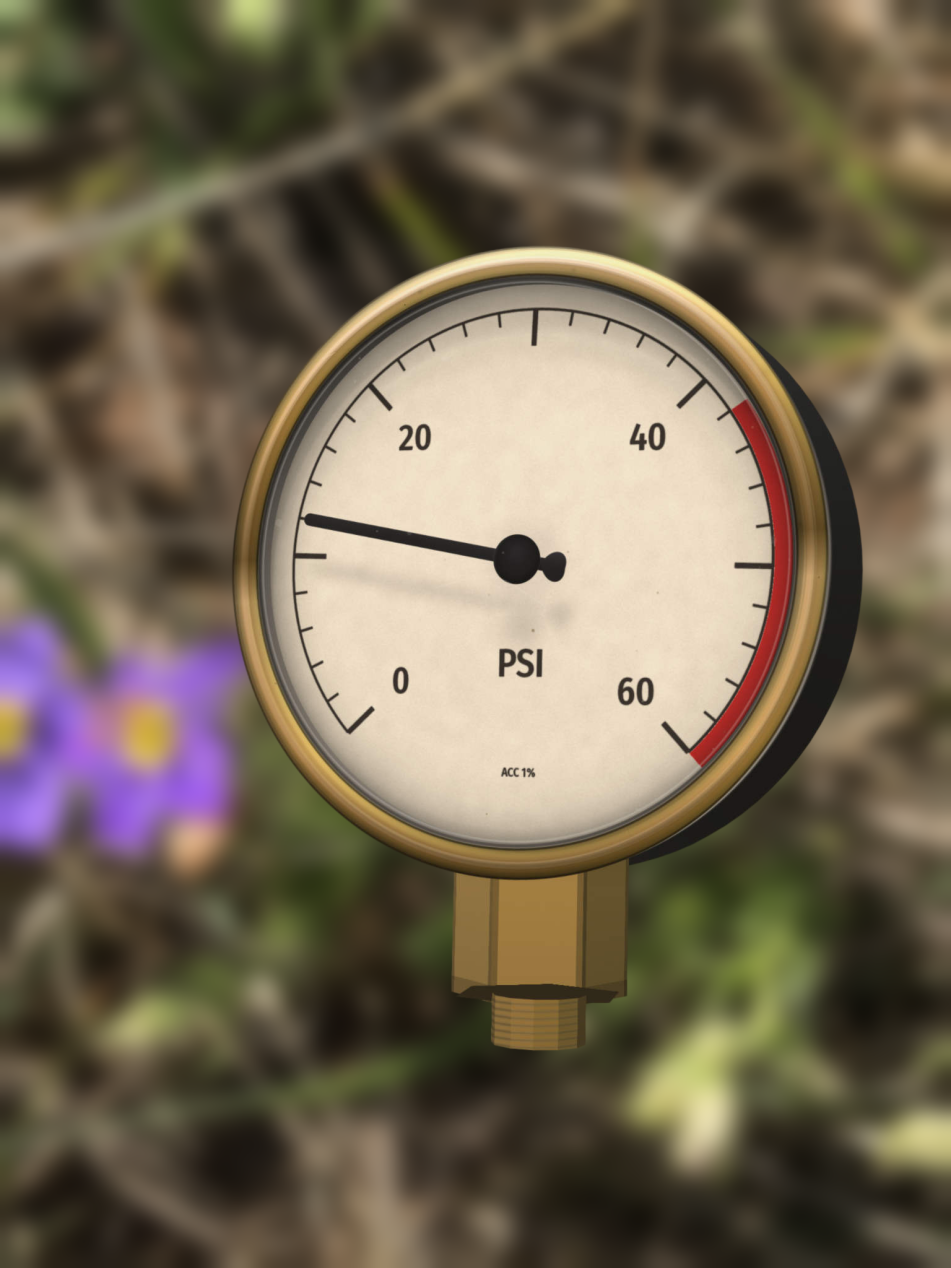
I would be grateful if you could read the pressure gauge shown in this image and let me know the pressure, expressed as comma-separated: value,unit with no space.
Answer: 12,psi
